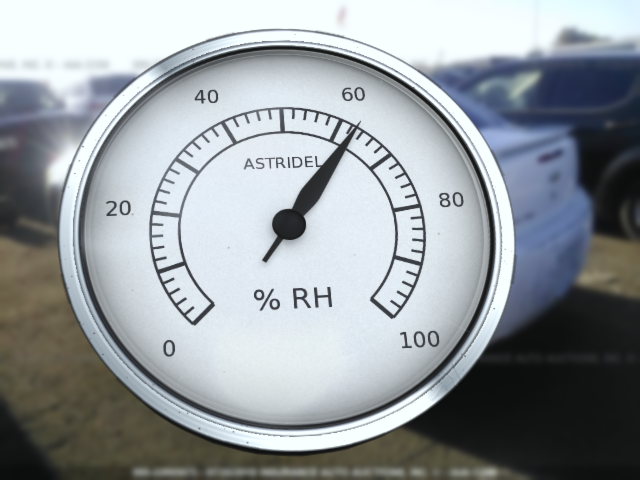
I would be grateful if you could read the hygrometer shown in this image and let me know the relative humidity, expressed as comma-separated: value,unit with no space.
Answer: 63,%
